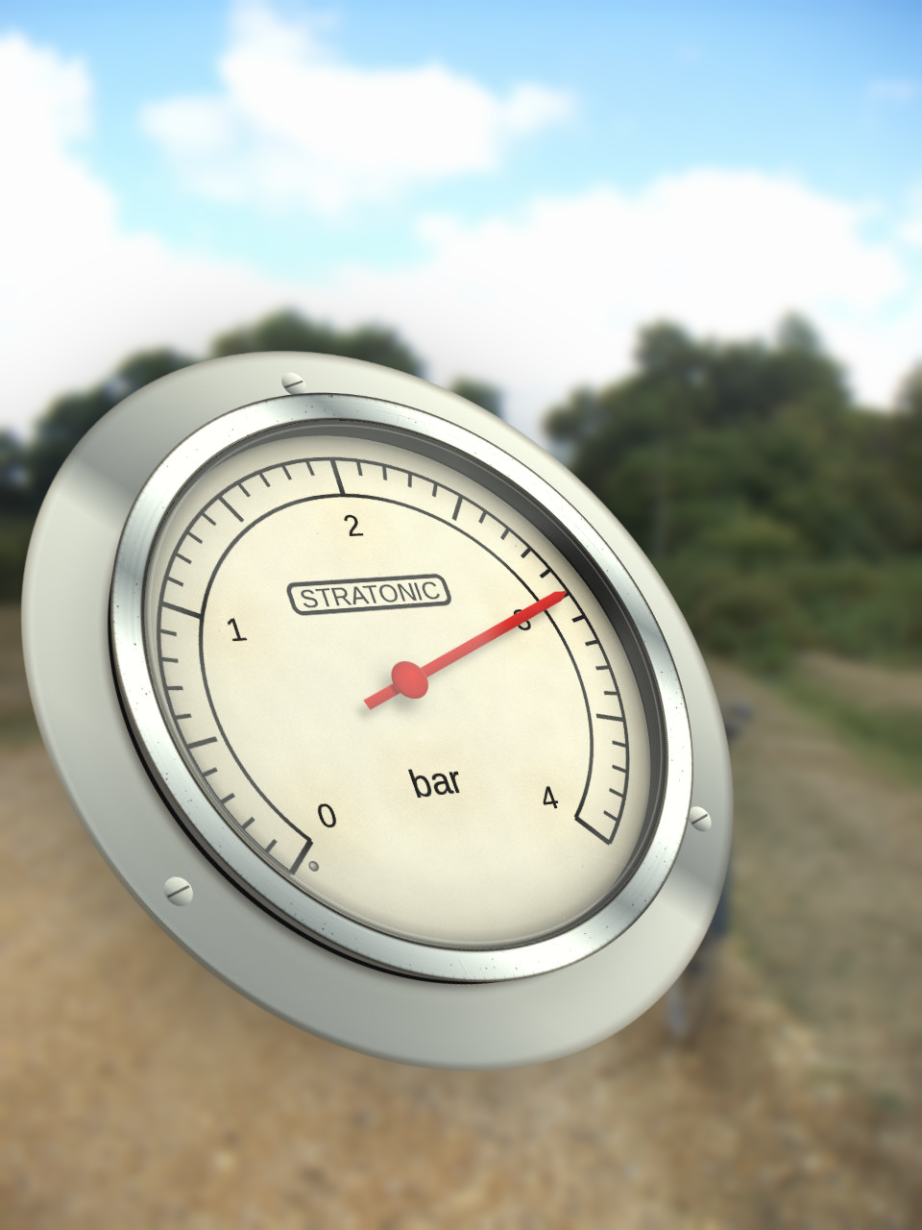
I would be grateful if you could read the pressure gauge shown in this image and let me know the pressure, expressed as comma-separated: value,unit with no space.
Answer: 3,bar
